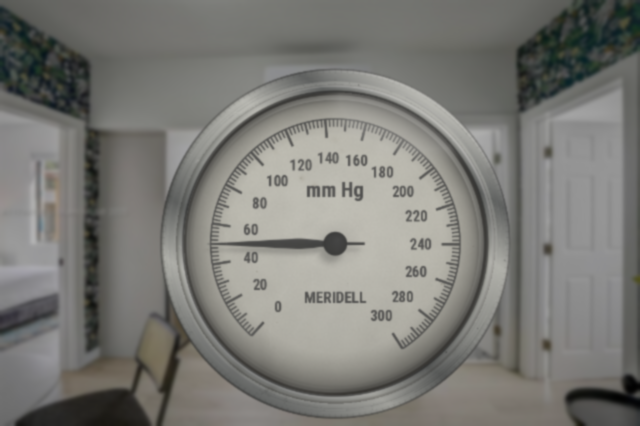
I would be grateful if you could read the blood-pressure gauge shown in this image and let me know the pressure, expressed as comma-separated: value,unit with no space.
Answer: 50,mmHg
